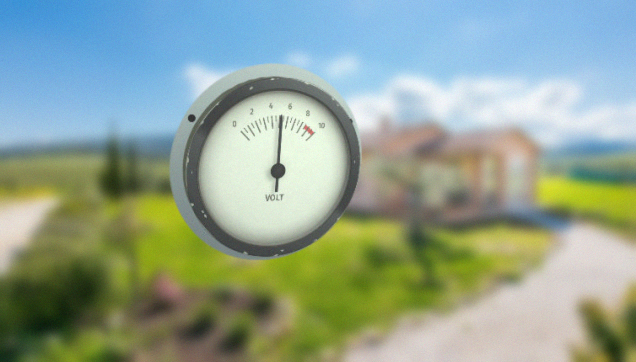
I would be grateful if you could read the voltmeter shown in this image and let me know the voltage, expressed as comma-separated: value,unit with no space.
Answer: 5,V
